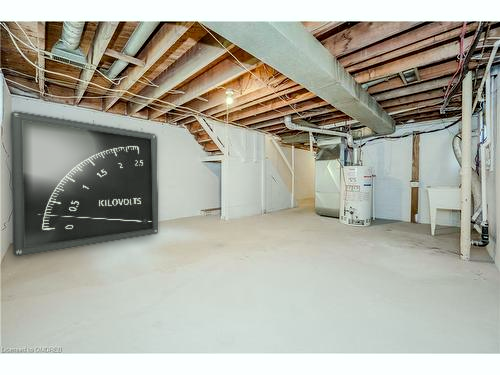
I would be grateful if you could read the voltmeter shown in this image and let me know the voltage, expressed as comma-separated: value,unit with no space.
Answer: 0.25,kV
